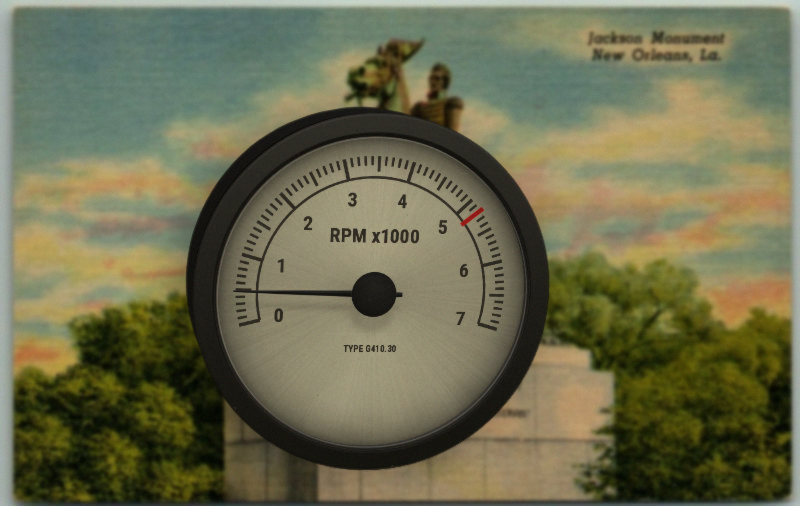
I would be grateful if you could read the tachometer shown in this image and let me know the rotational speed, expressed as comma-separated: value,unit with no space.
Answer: 500,rpm
